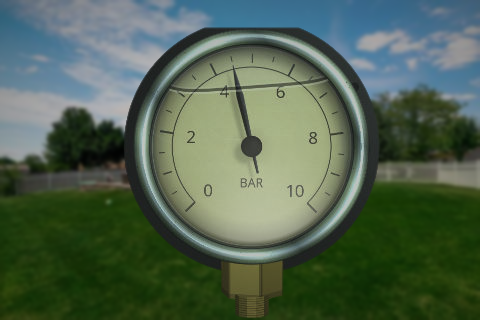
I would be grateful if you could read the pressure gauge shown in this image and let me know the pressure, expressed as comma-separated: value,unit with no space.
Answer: 4.5,bar
